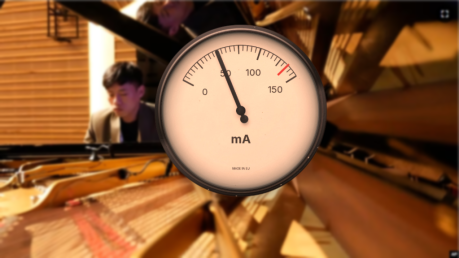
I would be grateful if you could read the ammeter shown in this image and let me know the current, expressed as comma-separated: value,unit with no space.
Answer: 50,mA
